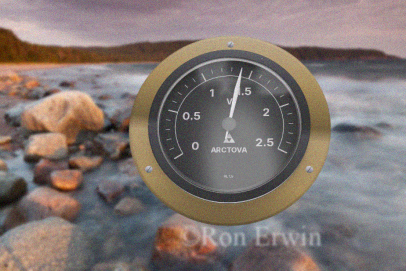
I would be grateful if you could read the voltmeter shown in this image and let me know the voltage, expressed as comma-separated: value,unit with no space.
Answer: 1.4,V
